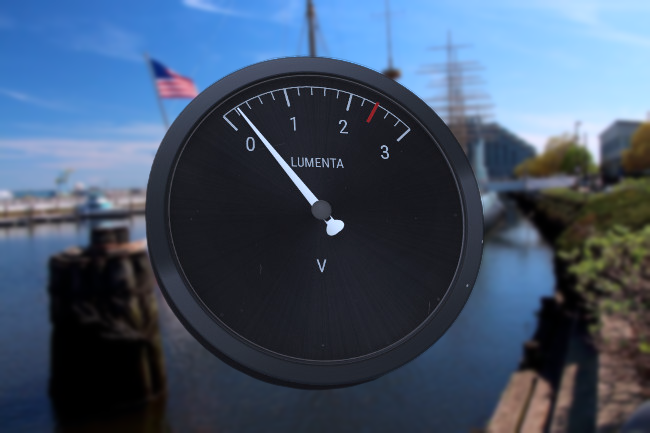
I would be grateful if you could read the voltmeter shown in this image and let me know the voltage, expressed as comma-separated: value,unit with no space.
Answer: 0.2,V
